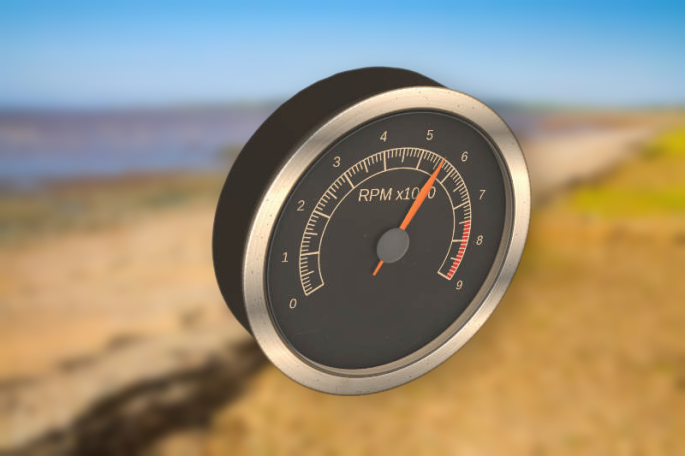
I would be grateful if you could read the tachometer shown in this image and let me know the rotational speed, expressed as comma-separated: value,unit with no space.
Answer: 5500,rpm
